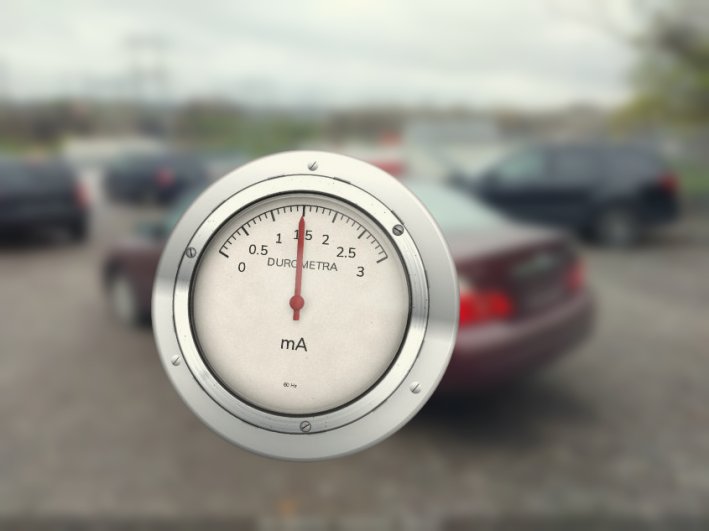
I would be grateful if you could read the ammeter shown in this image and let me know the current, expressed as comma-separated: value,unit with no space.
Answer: 1.5,mA
